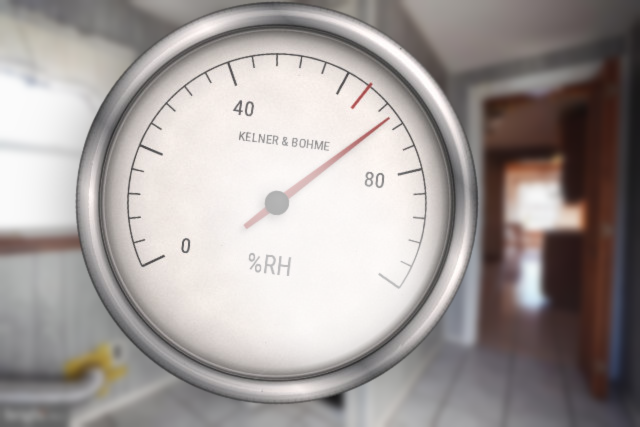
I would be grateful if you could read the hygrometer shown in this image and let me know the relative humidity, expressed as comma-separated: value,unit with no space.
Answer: 70,%
